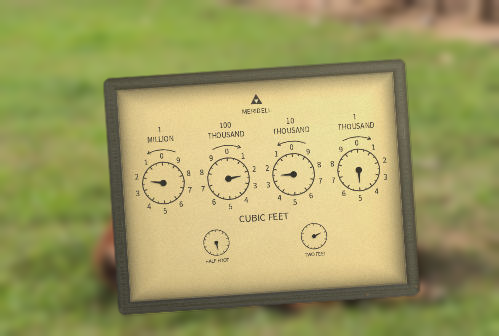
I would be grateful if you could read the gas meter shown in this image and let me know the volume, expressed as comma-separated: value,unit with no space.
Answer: 222500,ft³
